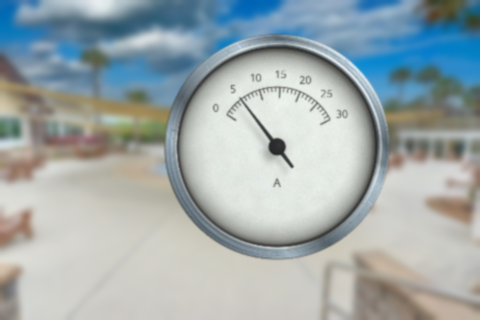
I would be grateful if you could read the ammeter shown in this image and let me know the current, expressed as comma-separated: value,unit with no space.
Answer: 5,A
